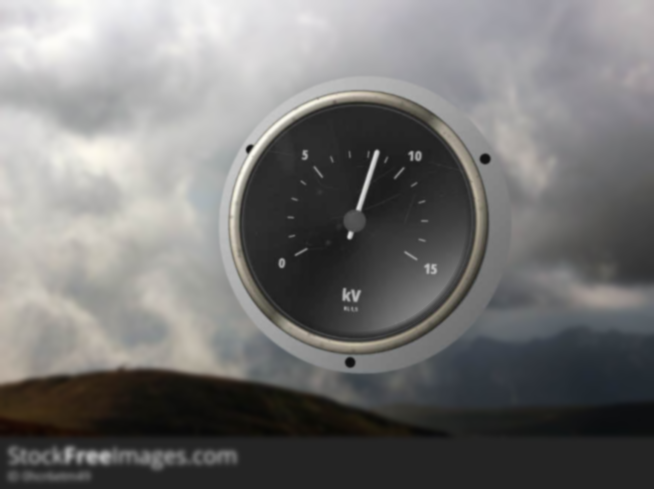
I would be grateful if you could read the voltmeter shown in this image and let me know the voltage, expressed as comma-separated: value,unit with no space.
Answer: 8.5,kV
